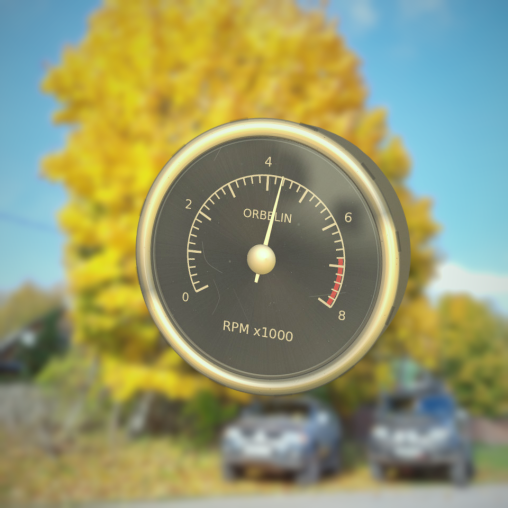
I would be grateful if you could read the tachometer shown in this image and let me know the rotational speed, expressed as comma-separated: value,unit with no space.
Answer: 4400,rpm
